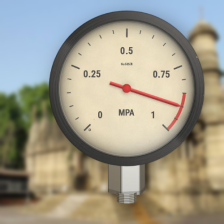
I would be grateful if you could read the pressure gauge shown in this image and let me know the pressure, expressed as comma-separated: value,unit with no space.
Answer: 0.9,MPa
